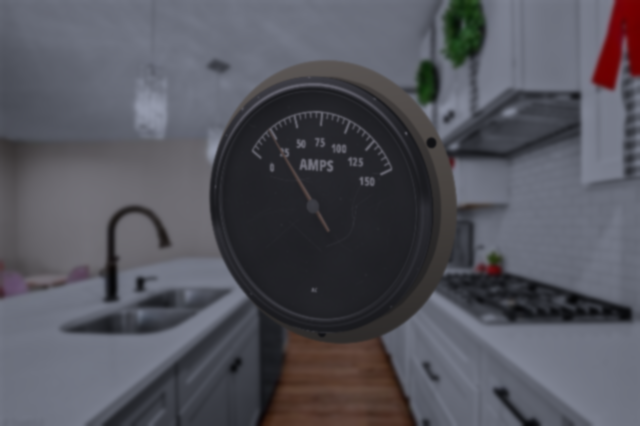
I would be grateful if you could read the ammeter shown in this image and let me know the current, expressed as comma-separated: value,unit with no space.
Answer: 25,A
